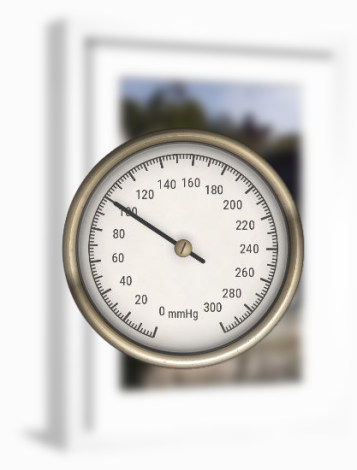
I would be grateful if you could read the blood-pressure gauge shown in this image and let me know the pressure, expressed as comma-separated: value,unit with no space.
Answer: 100,mmHg
